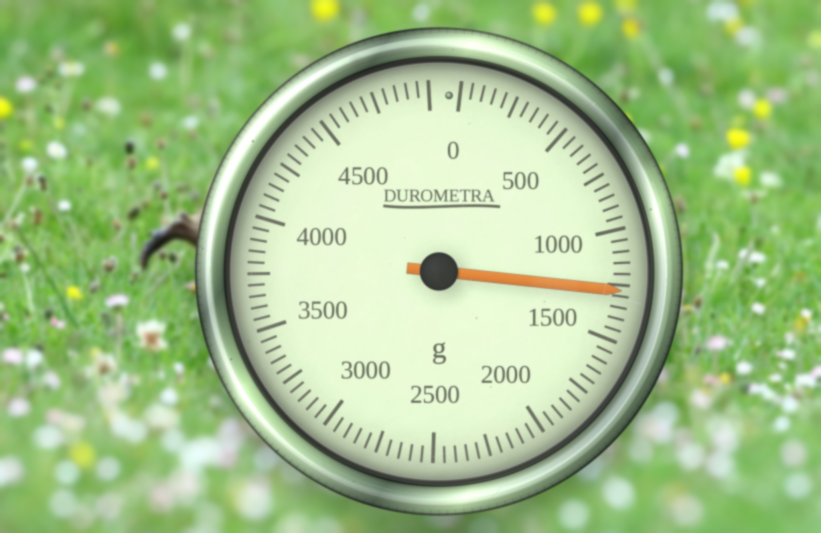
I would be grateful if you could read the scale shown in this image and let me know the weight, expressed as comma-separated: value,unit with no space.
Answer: 1275,g
